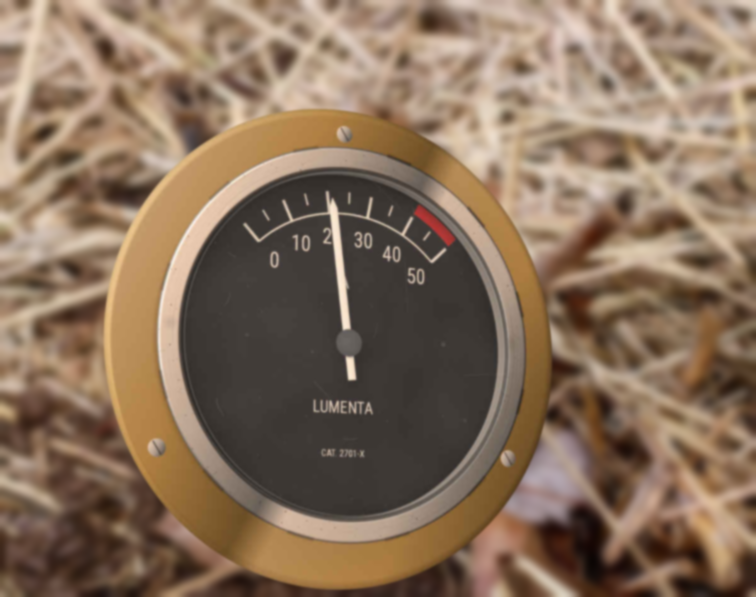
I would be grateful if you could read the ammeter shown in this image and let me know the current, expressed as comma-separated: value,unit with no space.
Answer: 20,A
